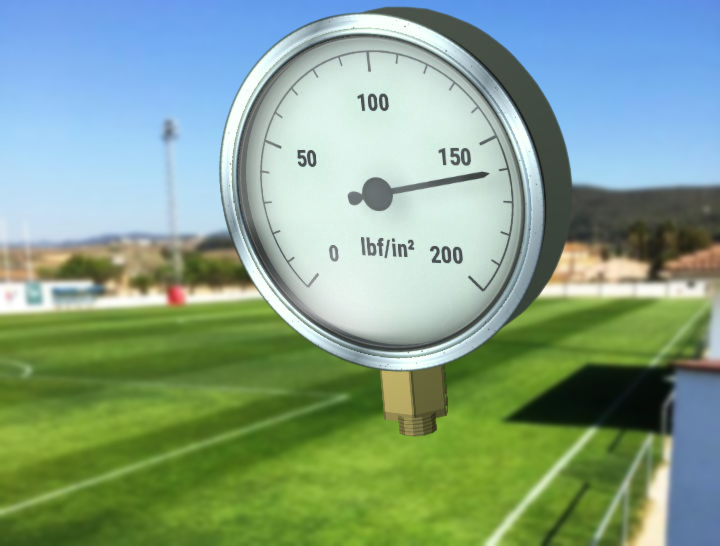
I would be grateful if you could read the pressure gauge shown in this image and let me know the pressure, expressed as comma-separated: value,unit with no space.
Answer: 160,psi
